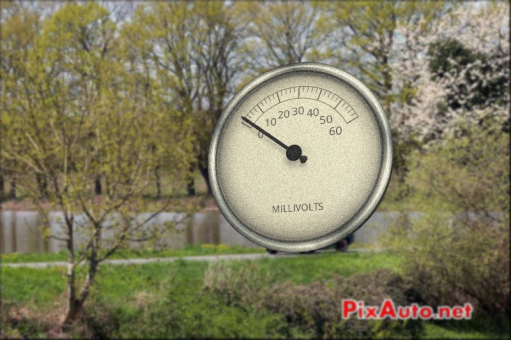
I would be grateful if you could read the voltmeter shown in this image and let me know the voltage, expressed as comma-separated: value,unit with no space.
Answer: 2,mV
